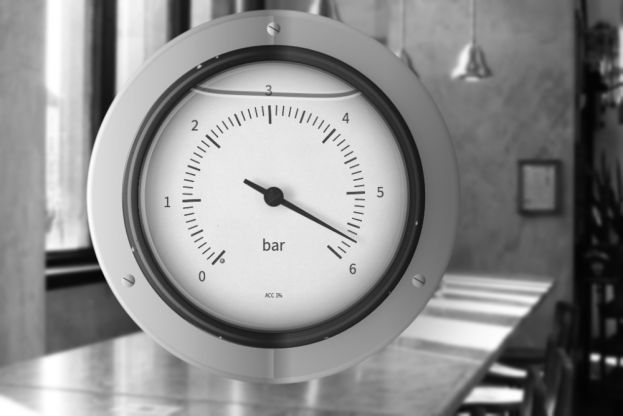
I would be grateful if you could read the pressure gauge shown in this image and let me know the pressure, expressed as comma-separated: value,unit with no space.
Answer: 5.7,bar
